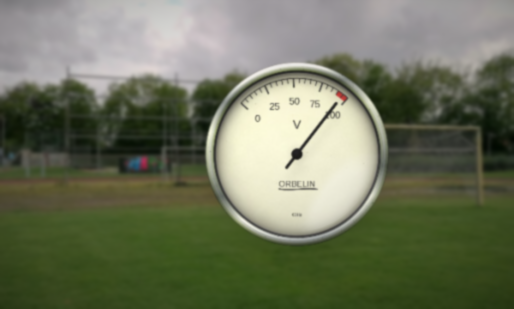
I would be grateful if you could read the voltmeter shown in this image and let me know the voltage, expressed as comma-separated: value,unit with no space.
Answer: 95,V
